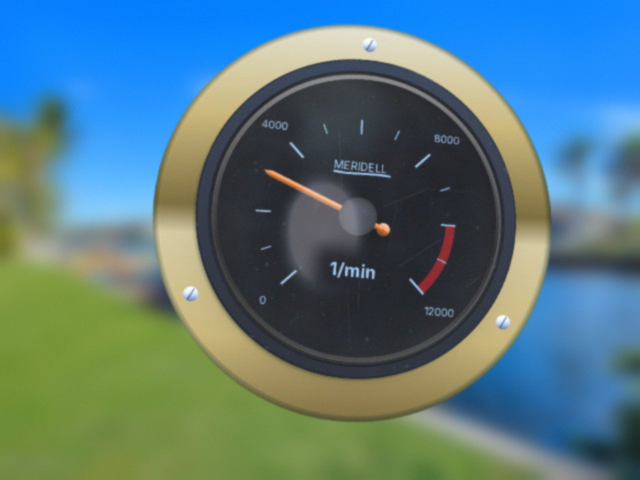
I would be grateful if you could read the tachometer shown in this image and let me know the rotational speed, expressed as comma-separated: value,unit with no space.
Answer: 3000,rpm
